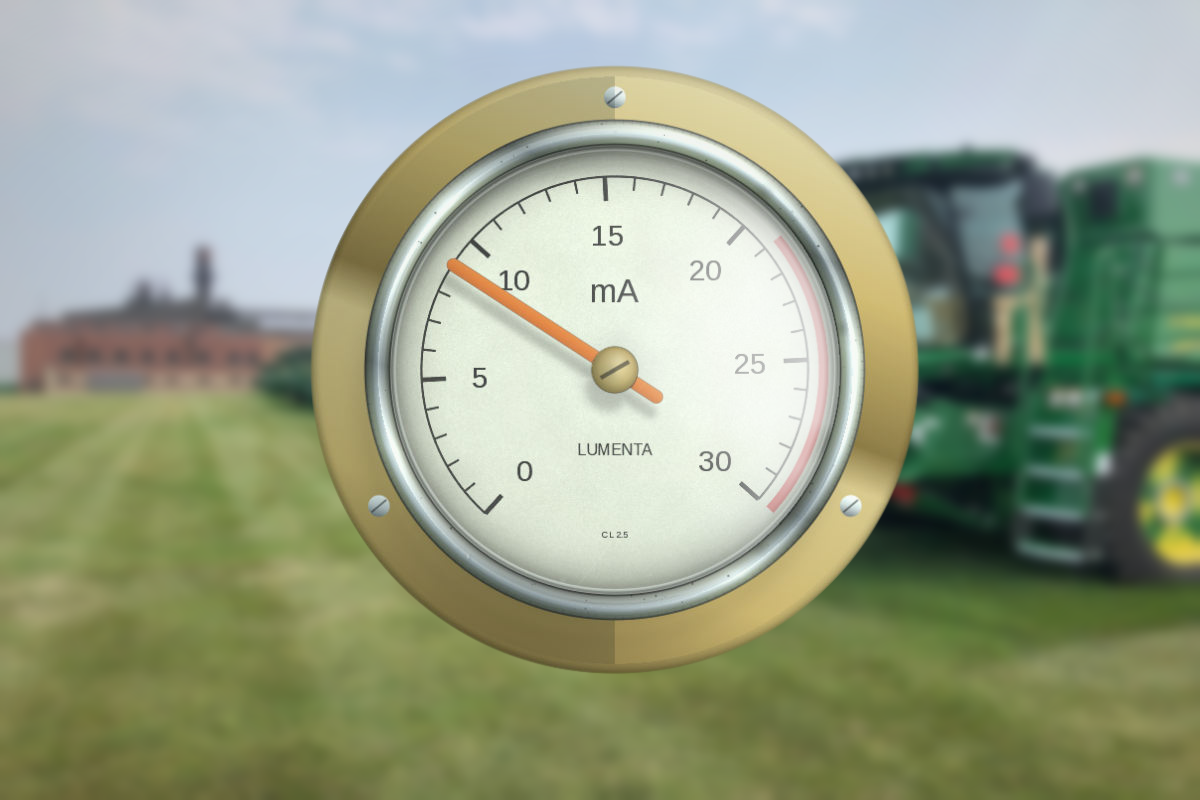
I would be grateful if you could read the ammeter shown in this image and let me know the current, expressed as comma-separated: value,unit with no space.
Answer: 9,mA
